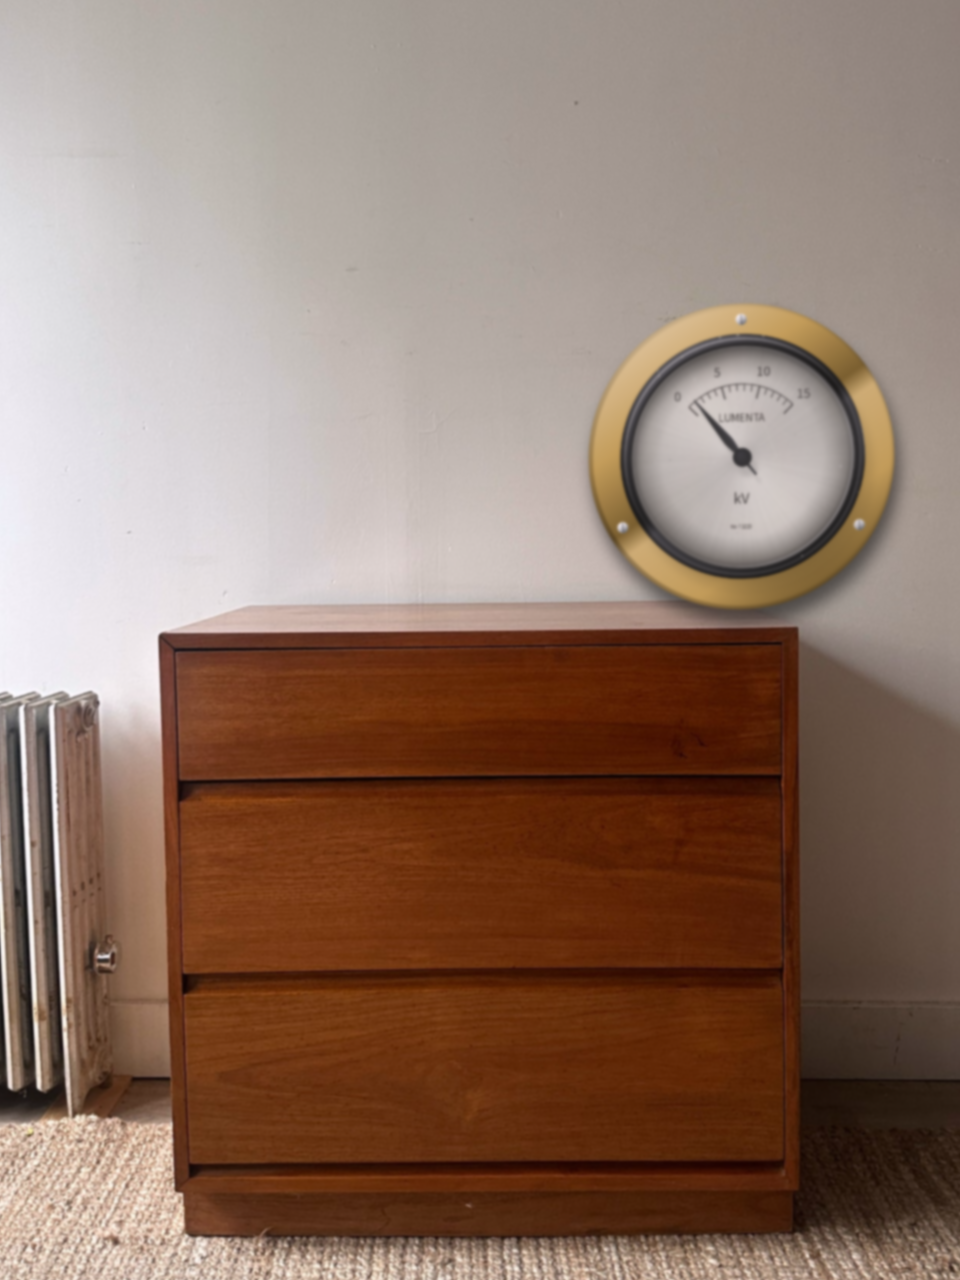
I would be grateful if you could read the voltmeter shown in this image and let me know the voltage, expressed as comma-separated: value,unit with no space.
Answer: 1,kV
